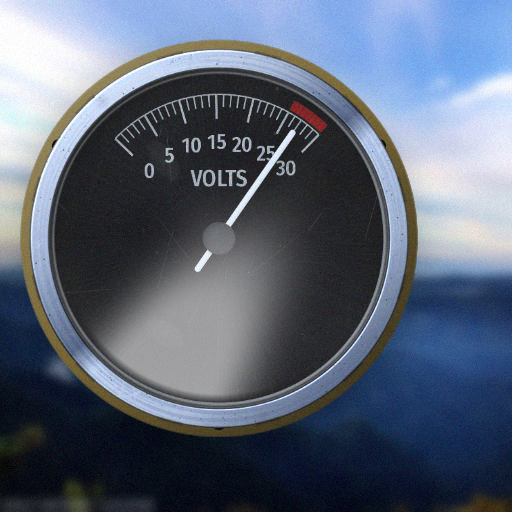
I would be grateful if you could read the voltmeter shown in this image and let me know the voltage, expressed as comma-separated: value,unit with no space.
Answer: 27,V
